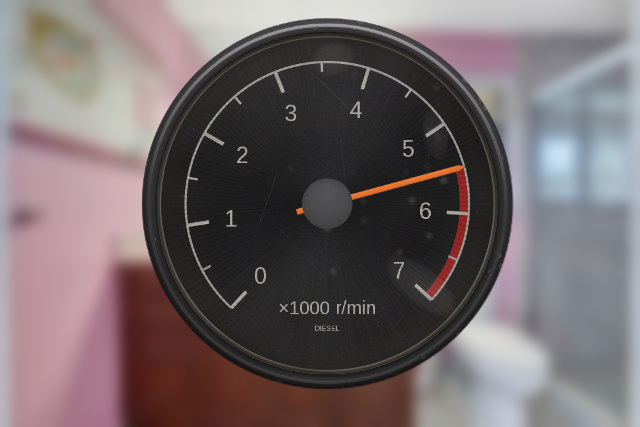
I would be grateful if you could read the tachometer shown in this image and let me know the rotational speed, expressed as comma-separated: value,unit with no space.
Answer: 5500,rpm
